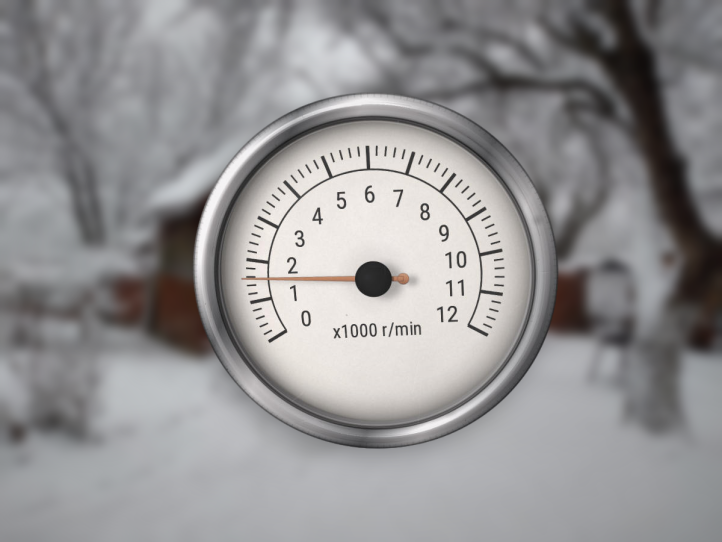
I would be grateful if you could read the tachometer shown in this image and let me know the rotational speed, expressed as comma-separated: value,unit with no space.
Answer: 1600,rpm
